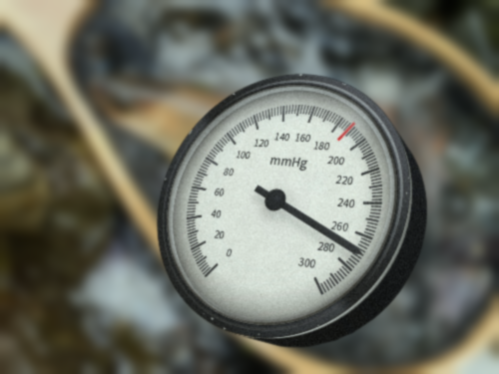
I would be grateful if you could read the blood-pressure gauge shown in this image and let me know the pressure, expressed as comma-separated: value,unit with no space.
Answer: 270,mmHg
